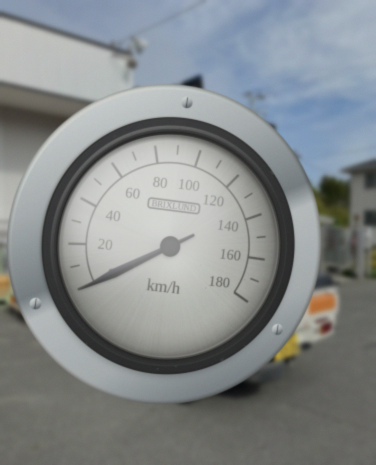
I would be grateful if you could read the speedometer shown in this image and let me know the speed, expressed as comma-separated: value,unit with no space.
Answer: 0,km/h
